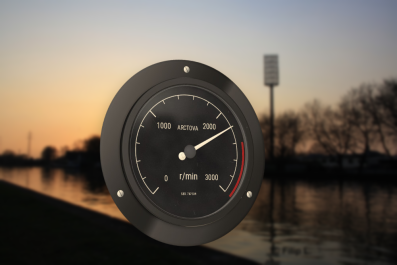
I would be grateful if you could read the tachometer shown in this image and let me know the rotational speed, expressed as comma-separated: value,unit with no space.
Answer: 2200,rpm
